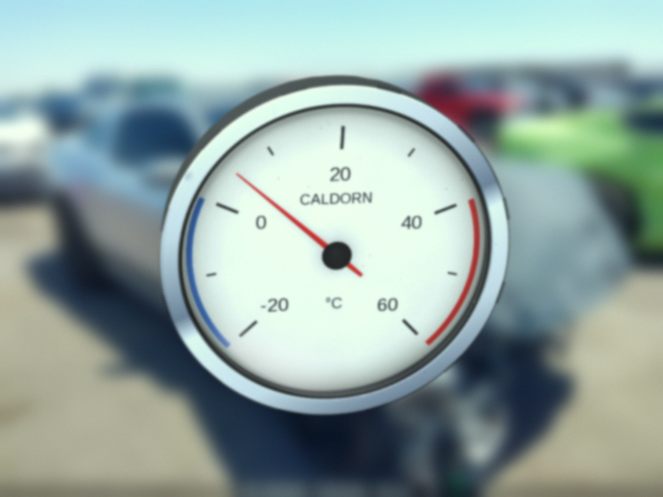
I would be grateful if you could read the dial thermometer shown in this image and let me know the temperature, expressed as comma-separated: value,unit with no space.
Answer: 5,°C
